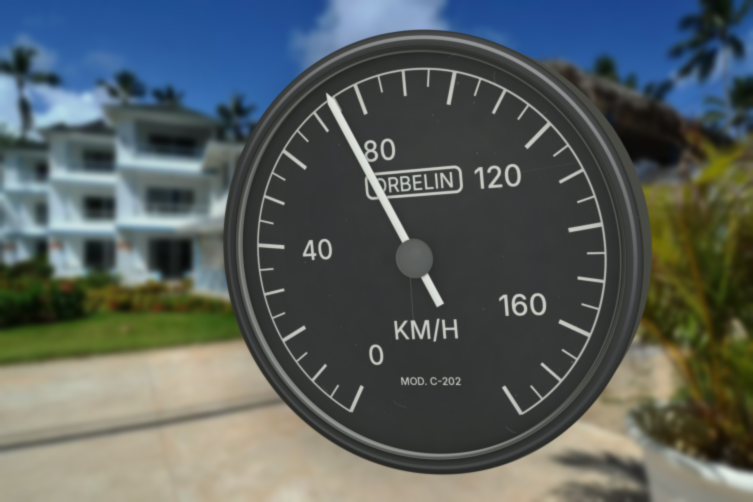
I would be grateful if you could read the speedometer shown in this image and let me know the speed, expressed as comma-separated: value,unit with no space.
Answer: 75,km/h
